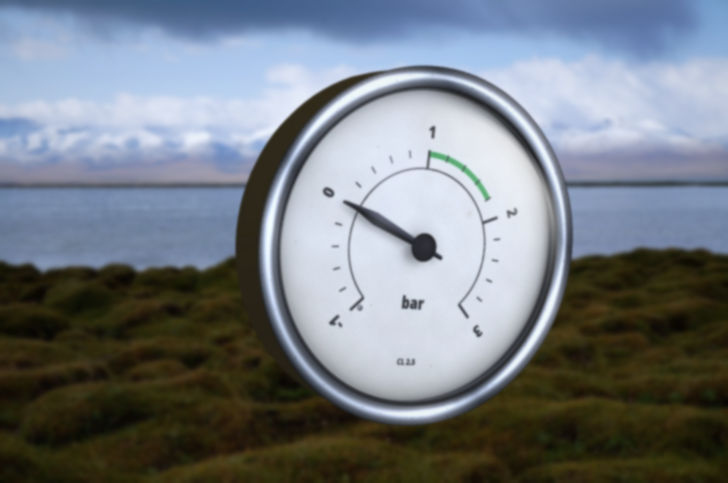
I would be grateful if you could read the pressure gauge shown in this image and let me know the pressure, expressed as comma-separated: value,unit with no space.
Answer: 0,bar
